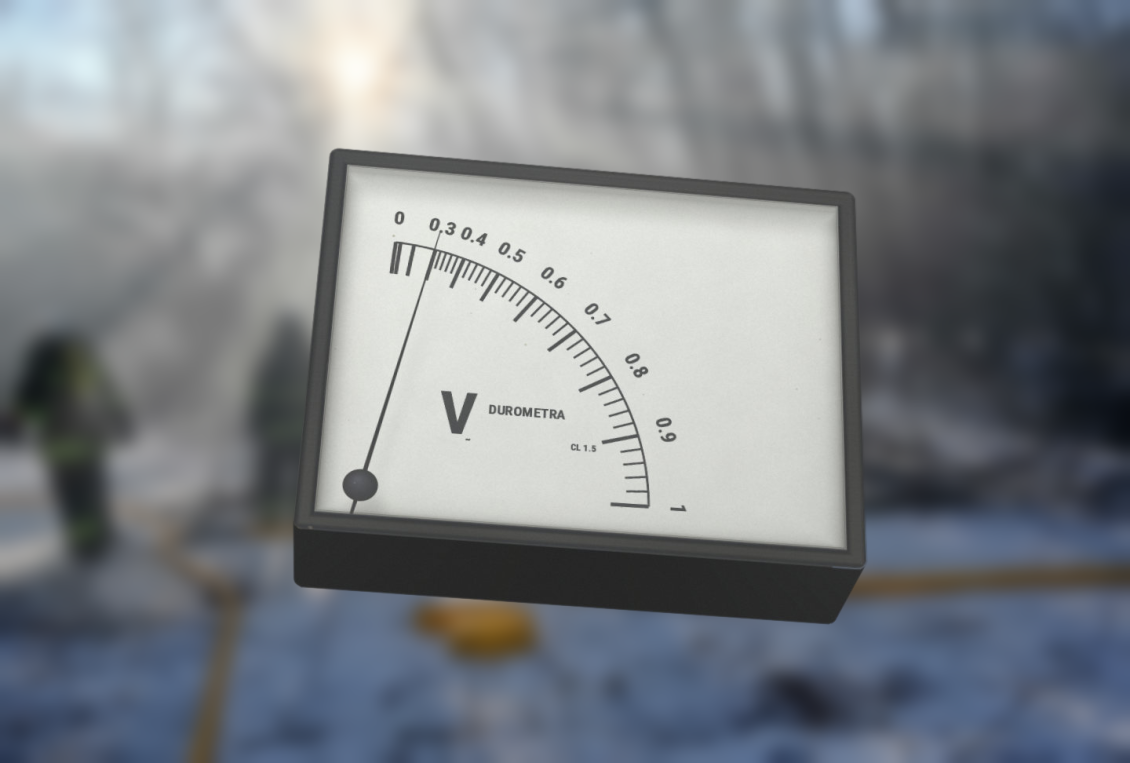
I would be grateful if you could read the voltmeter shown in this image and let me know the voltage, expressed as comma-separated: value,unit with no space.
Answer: 0.3,V
